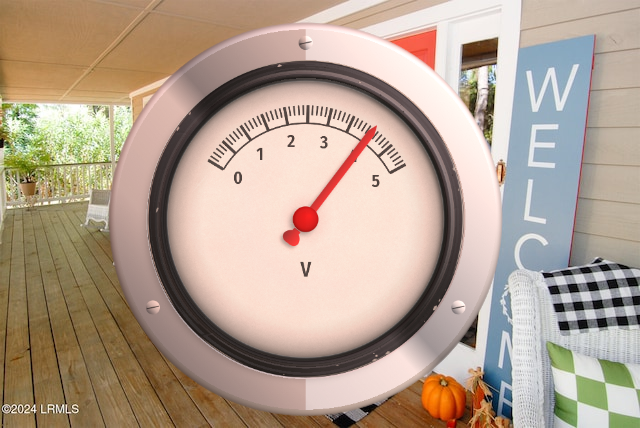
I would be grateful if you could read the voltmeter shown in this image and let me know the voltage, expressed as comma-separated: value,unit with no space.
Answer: 4,V
